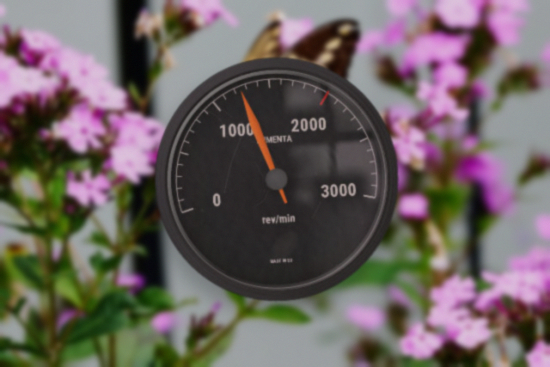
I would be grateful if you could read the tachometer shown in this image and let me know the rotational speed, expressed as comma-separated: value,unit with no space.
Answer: 1250,rpm
